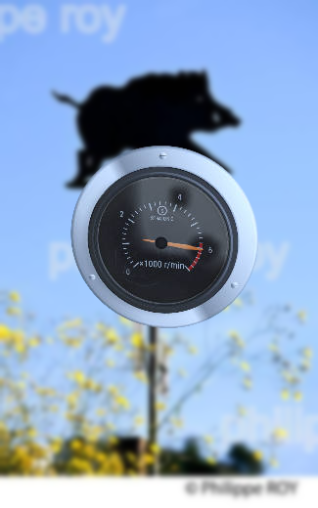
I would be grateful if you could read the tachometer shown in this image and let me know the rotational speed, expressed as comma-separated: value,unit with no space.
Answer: 6000,rpm
